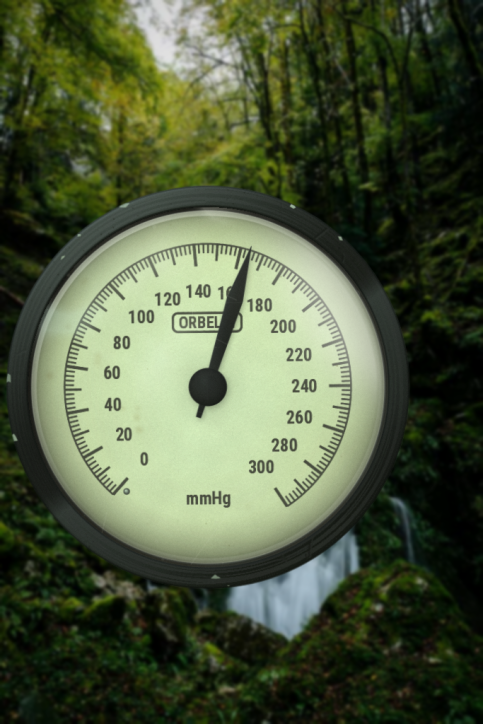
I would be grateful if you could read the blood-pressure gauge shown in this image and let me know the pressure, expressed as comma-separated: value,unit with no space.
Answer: 164,mmHg
